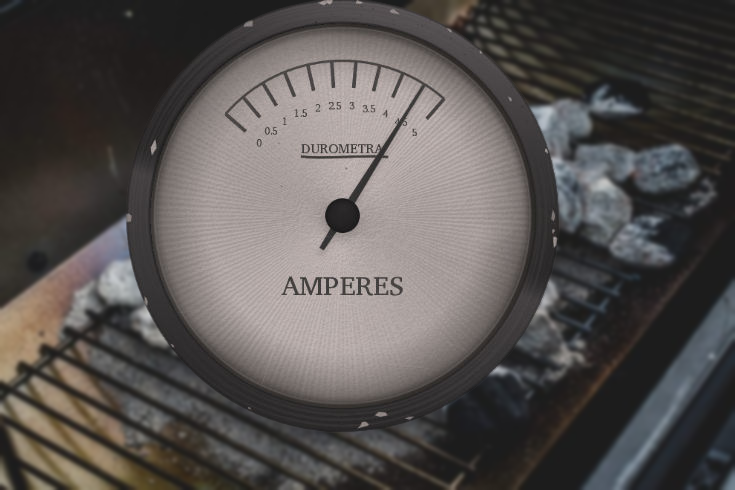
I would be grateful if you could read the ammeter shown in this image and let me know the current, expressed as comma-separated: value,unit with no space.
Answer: 4.5,A
